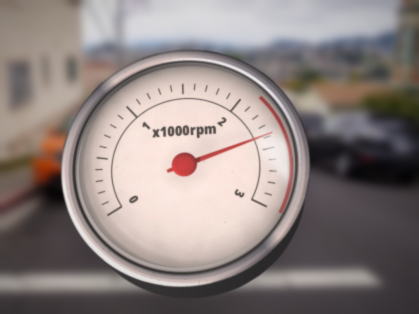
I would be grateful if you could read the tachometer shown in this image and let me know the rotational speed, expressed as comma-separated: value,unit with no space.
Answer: 2400,rpm
